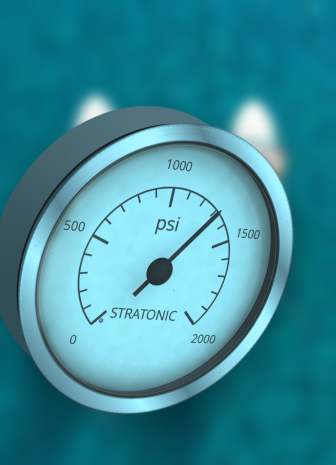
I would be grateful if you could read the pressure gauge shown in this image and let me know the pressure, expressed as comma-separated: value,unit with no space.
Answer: 1300,psi
